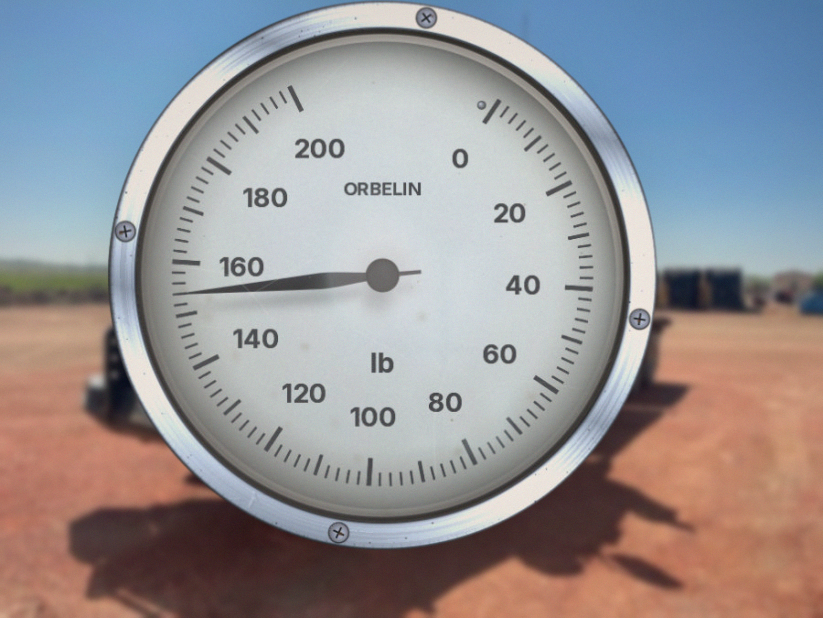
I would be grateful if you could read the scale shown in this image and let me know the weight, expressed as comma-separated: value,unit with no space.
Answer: 154,lb
